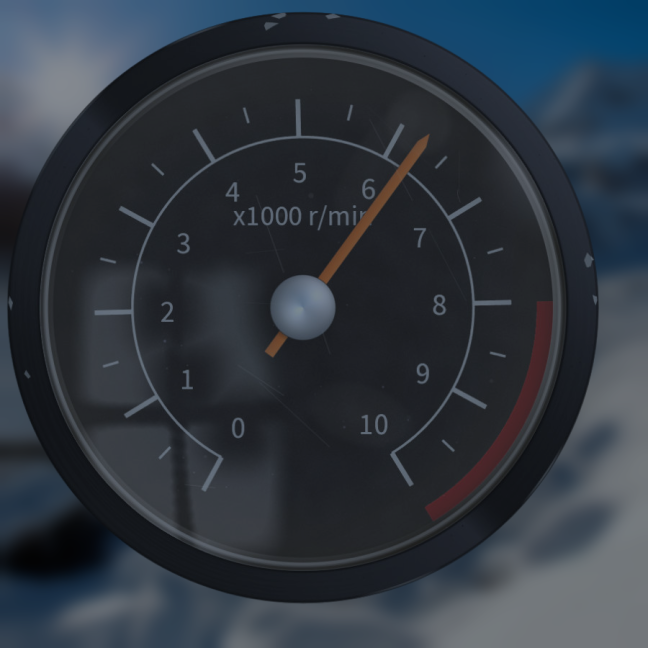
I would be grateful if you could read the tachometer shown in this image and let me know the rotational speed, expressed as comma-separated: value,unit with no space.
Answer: 6250,rpm
